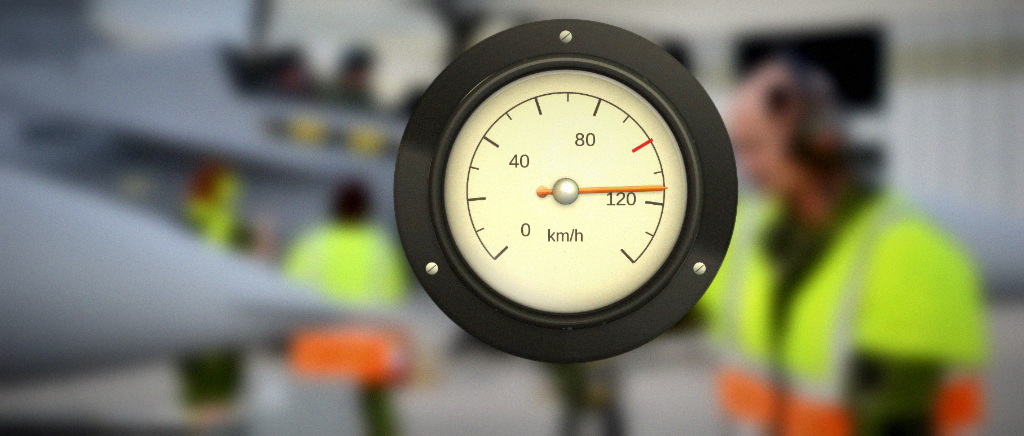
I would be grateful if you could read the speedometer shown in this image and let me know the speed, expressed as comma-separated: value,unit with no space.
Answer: 115,km/h
